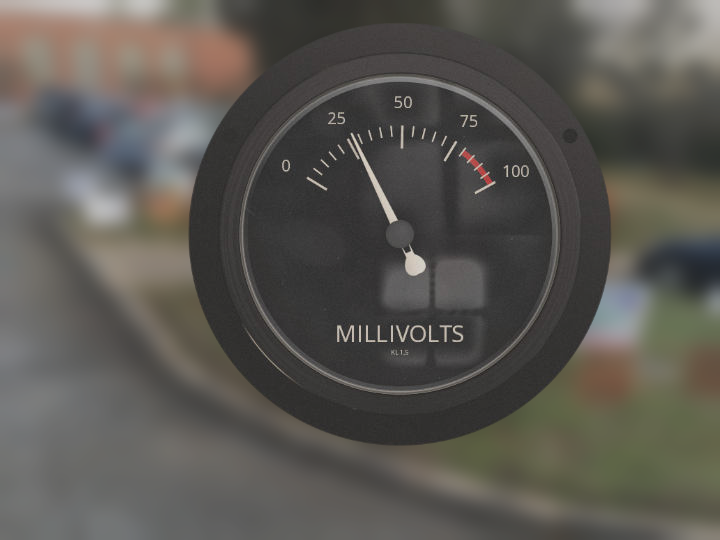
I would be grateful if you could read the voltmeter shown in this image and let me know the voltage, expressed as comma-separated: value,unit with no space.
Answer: 27.5,mV
